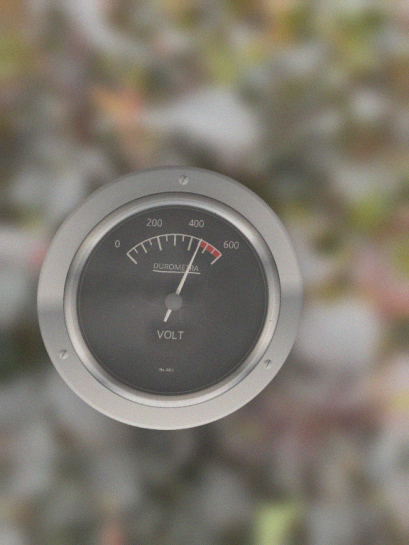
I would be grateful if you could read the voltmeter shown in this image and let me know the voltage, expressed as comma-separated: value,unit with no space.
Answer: 450,V
